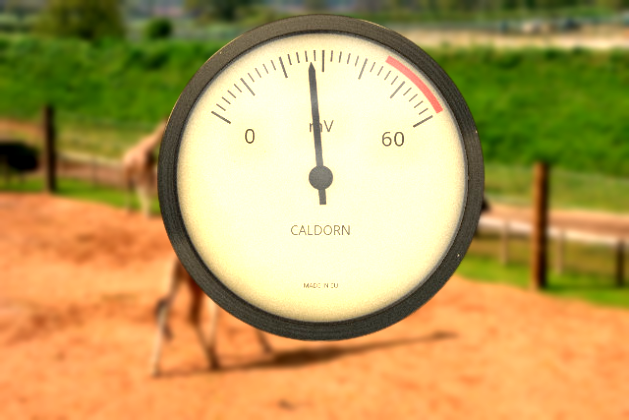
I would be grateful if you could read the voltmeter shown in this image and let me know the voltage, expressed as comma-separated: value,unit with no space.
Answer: 27,mV
